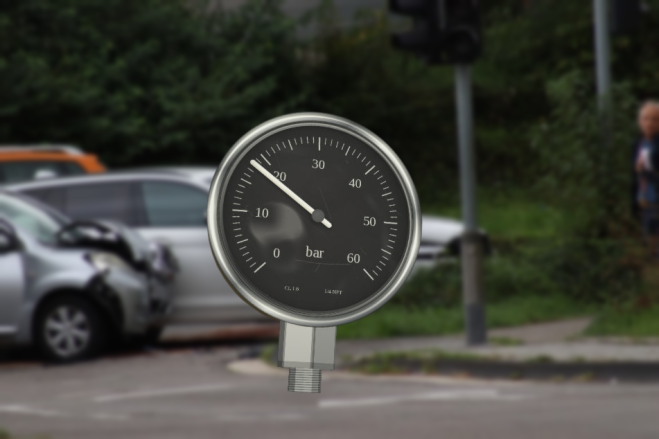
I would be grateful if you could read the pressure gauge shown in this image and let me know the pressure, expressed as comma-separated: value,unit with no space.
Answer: 18,bar
